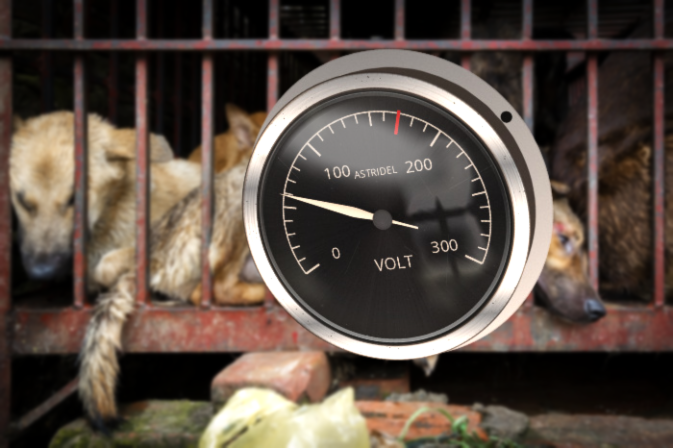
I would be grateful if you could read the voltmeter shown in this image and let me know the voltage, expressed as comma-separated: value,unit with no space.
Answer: 60,V
